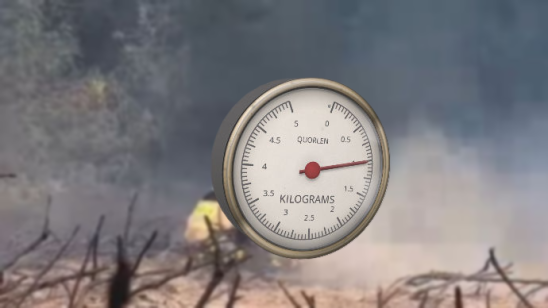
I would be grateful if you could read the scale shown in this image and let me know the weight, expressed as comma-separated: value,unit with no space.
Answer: 1,kg
